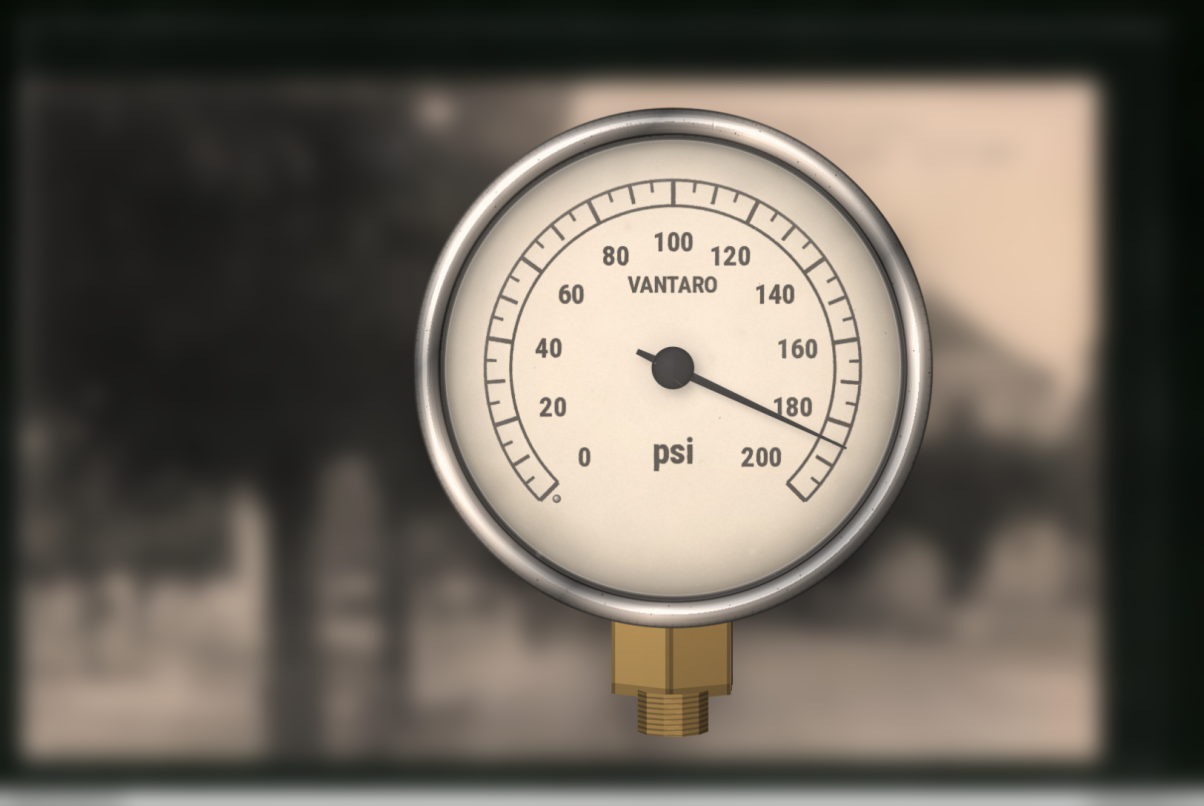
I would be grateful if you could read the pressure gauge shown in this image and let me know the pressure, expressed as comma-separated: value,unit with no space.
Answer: 185,psi
